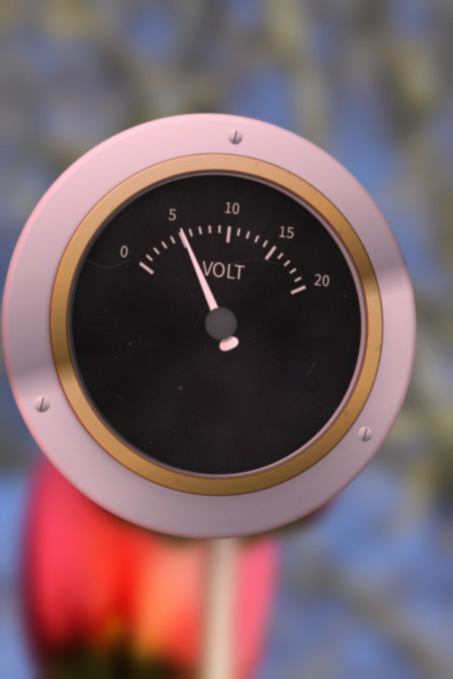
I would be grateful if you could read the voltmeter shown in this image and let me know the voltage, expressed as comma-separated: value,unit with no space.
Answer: 5,V
